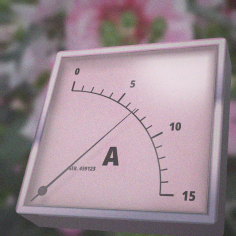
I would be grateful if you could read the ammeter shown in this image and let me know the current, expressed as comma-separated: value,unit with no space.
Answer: 7,A
